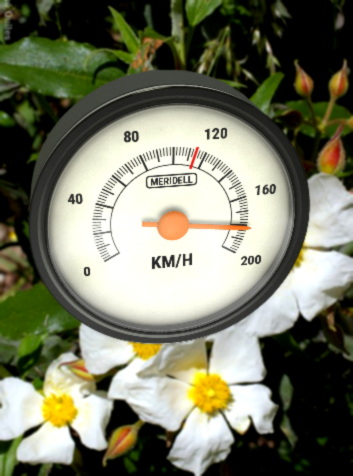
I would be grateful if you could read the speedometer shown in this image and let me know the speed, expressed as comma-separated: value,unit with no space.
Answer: 180,km/h
